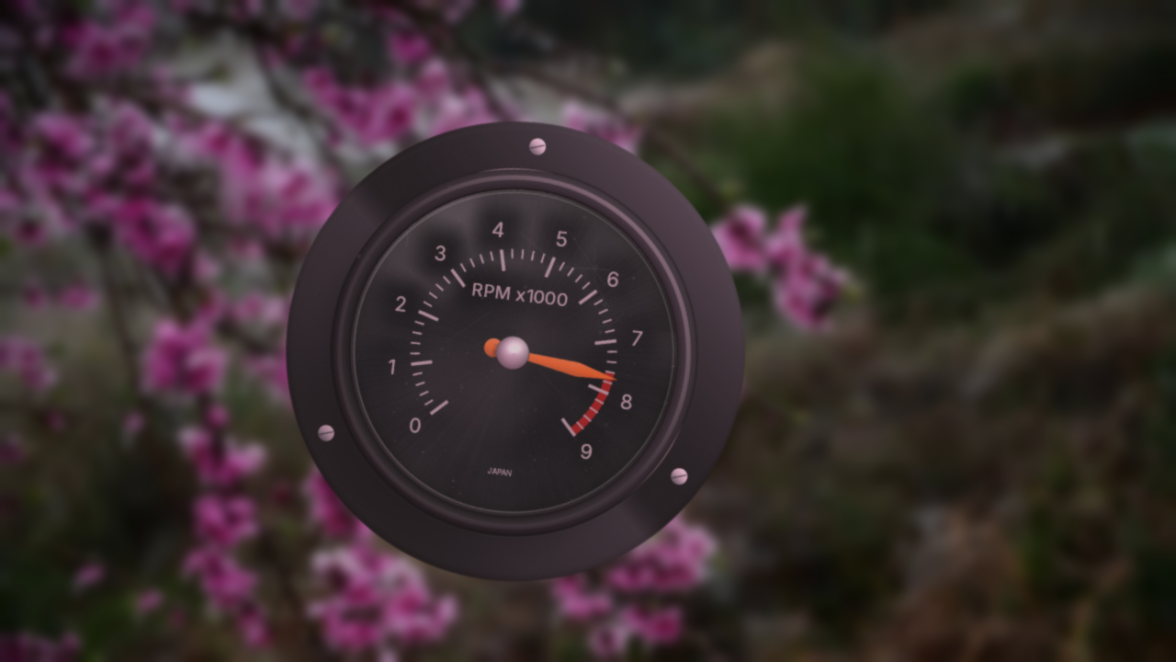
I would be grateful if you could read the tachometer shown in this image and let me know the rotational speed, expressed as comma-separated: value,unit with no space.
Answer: 7700,rpm
